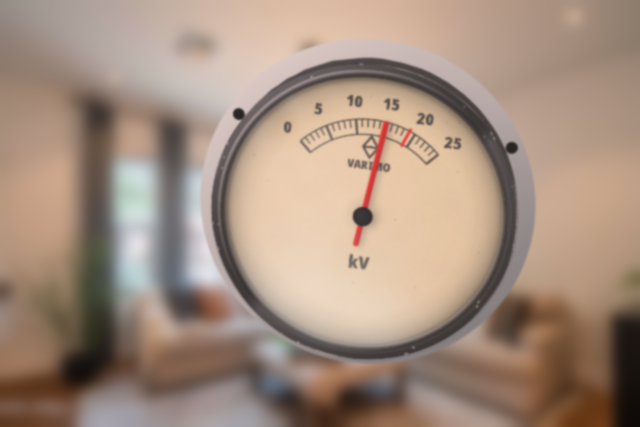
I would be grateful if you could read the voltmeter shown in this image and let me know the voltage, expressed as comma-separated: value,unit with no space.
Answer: 15,kV
